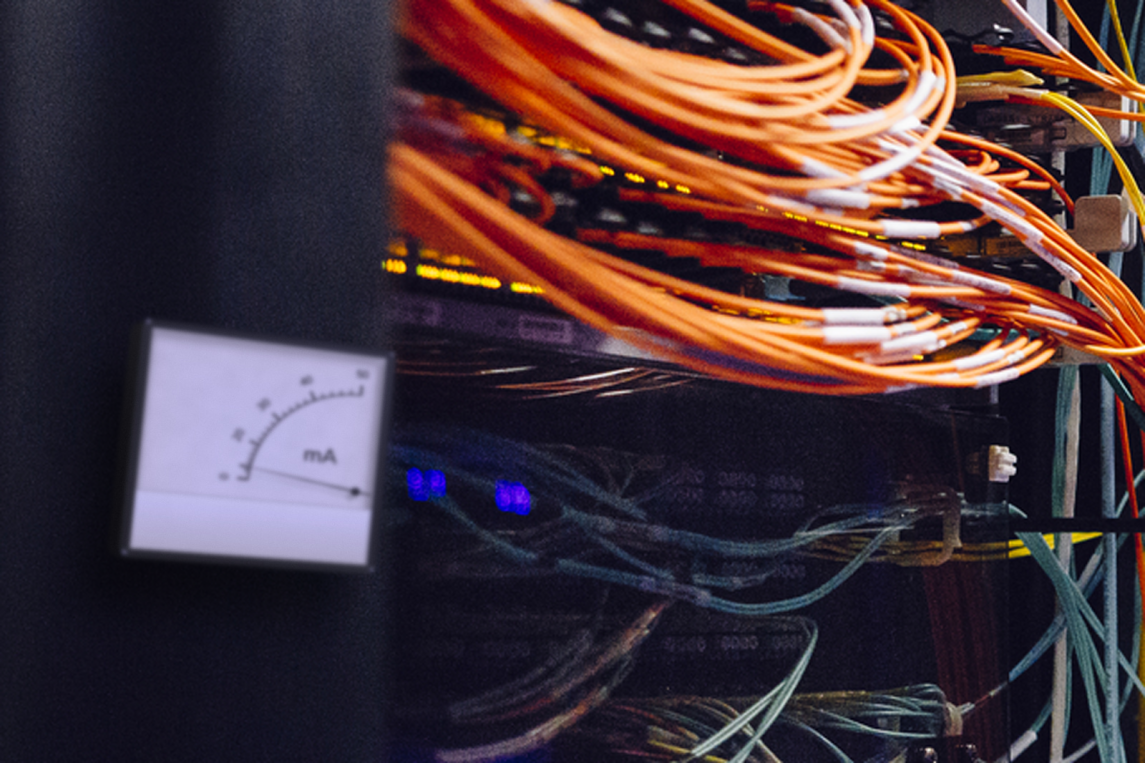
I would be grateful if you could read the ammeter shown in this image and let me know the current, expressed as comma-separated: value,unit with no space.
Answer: 10,mA
